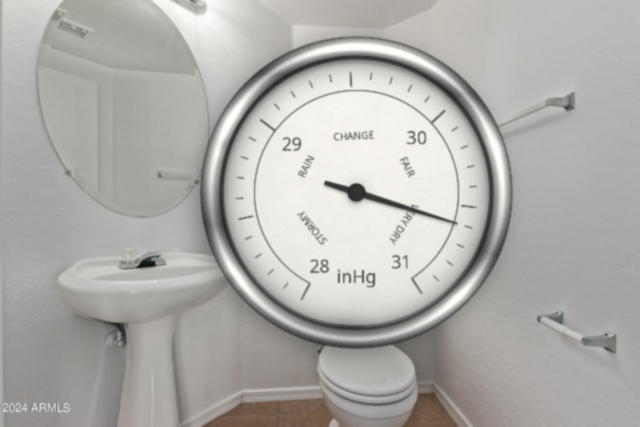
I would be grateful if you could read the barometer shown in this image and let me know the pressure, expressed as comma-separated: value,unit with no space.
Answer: 30.6,inHg
